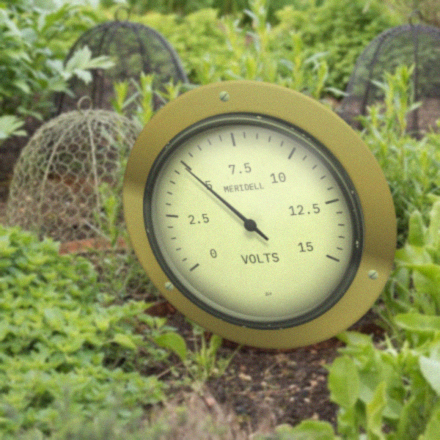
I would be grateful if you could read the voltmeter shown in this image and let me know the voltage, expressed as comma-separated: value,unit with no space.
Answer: 5,V
